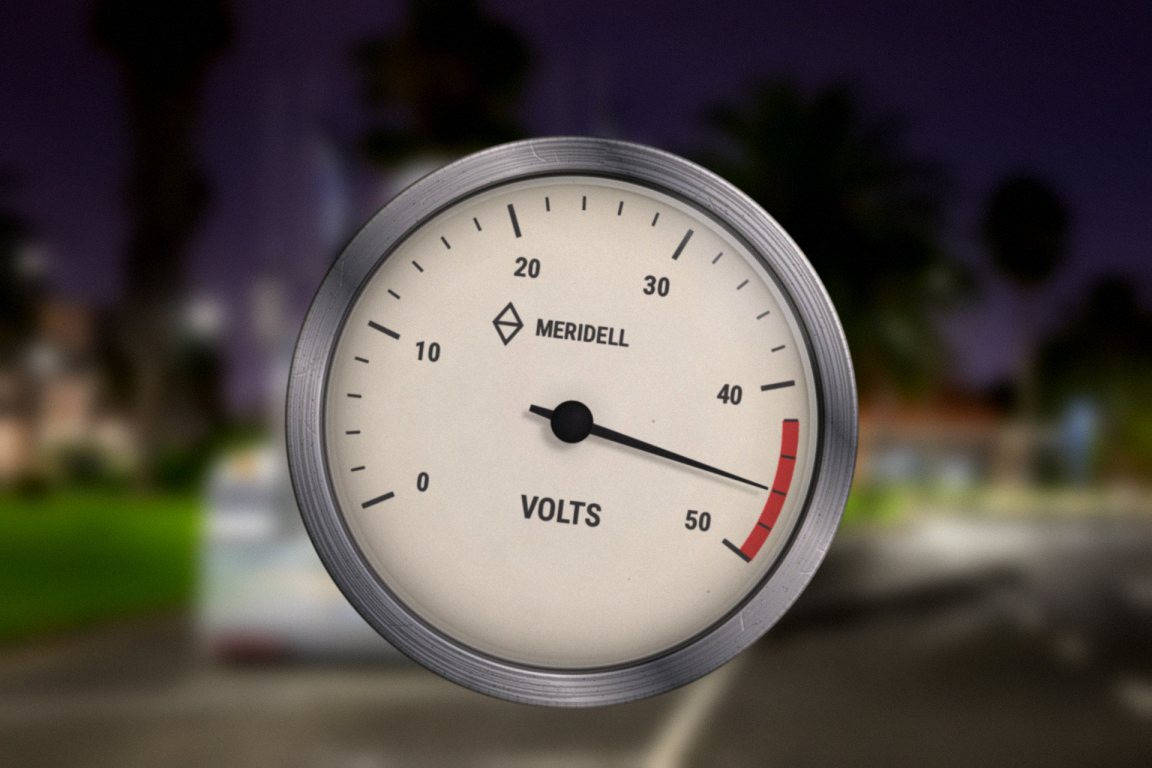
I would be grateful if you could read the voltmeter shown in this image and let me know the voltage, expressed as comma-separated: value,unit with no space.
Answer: 46,V
